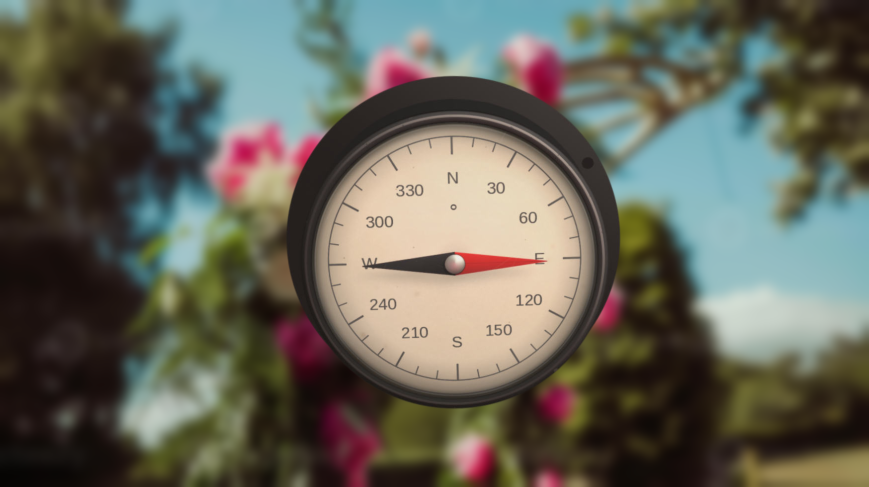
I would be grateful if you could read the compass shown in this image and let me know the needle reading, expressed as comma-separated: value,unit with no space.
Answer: 90,°
